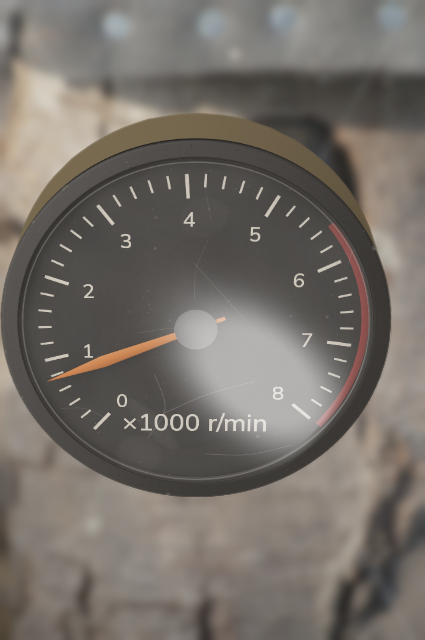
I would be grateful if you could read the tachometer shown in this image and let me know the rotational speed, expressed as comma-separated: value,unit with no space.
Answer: 800,rpm
